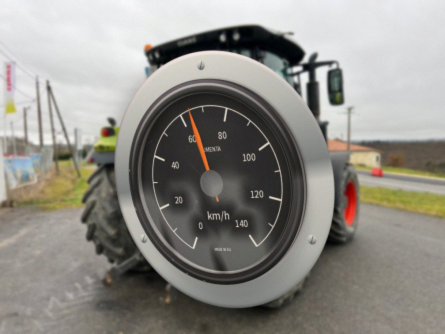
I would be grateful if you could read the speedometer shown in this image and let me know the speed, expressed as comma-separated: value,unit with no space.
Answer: 65,km/h
